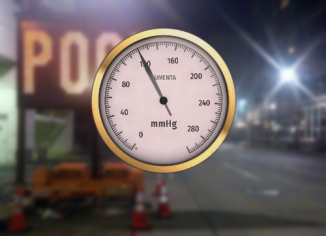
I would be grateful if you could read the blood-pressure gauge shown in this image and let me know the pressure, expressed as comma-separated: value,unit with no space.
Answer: 120,mmHg
